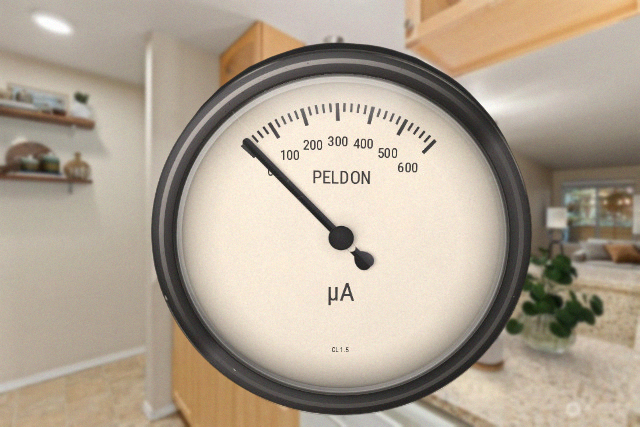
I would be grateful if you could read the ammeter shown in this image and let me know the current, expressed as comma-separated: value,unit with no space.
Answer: 20,µA
